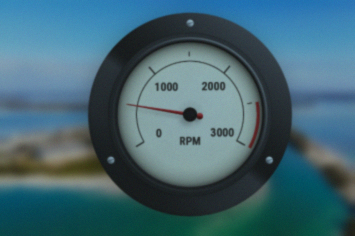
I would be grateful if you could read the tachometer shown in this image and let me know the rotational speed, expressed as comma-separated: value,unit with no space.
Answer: 500,rpm
